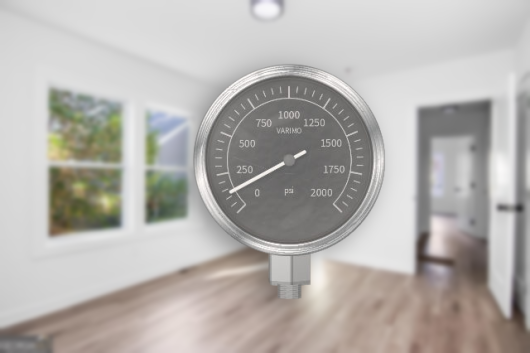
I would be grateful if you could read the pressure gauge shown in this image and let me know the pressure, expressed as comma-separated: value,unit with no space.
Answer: 125,psi
